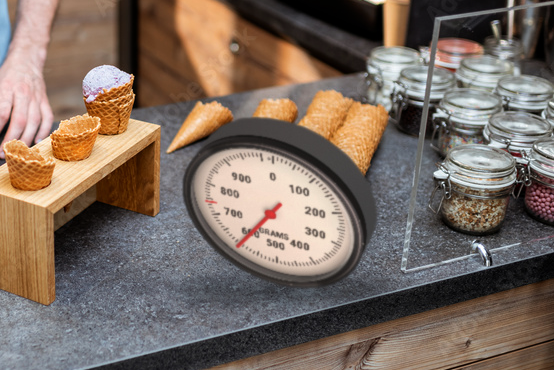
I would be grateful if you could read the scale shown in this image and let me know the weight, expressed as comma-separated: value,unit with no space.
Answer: 600,g
